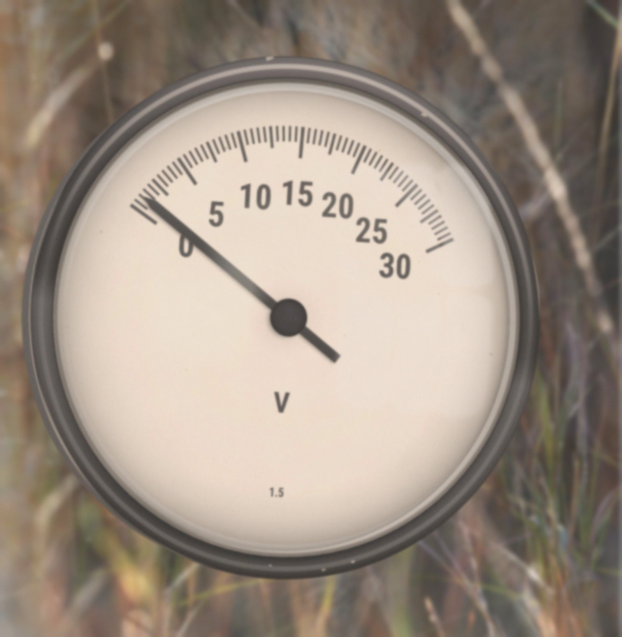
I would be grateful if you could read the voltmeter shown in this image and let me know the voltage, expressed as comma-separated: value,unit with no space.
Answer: 1,V
